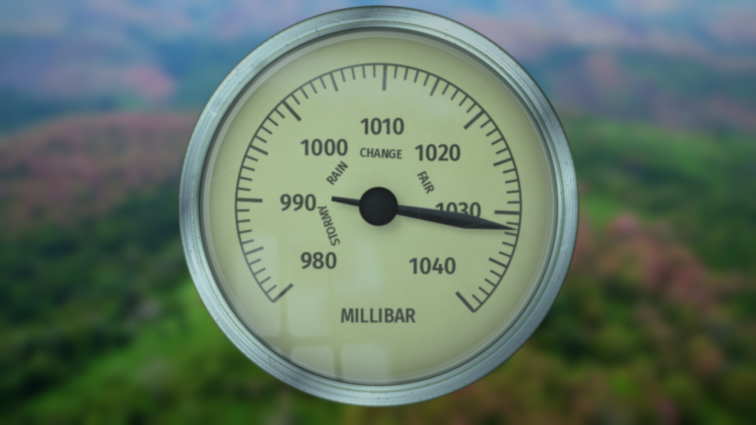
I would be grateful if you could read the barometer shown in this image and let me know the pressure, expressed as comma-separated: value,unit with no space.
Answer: 1031.5,mbar
